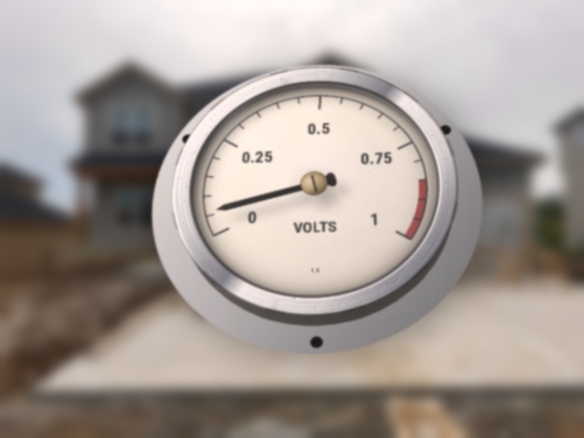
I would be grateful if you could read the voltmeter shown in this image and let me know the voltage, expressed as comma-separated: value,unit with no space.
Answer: 0.05,V
